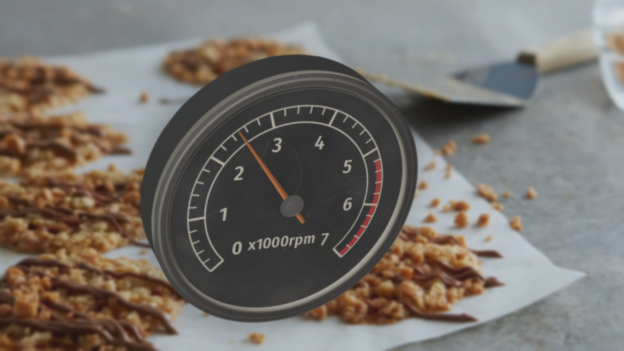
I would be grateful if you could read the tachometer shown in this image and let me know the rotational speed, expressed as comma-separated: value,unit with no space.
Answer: 2500,rpm
